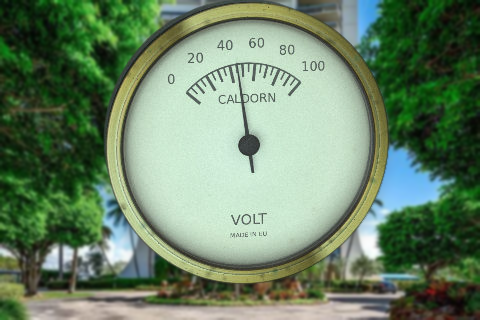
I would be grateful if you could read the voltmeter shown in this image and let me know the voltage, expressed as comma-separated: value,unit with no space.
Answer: 45,V
